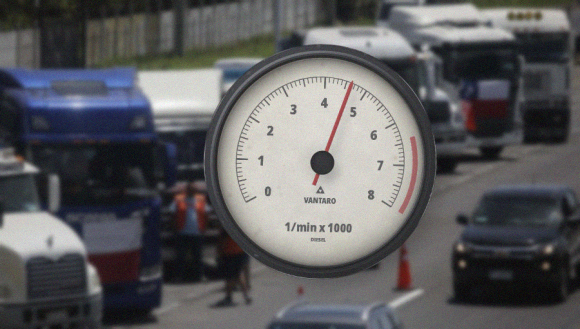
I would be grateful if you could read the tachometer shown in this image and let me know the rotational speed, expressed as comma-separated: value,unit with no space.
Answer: 4600,rpm
